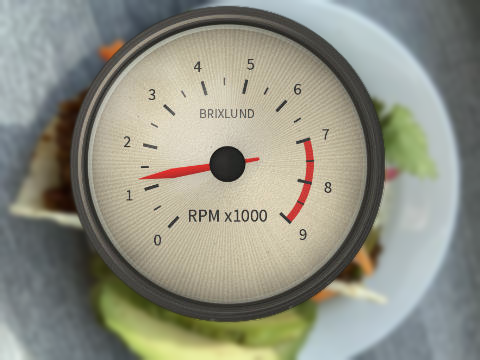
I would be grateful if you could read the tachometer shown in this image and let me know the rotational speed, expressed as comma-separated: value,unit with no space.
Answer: 1250,rpm
